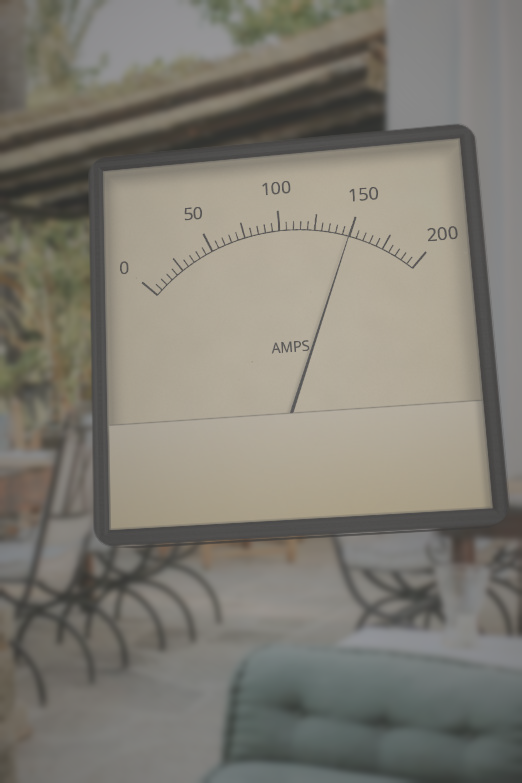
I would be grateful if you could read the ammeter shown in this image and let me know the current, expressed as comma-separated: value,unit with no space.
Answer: 150,A
